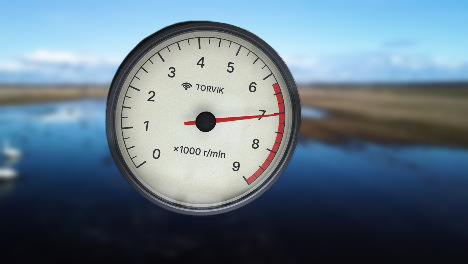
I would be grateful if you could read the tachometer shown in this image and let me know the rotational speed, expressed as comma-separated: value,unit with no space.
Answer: 7000,rpm
